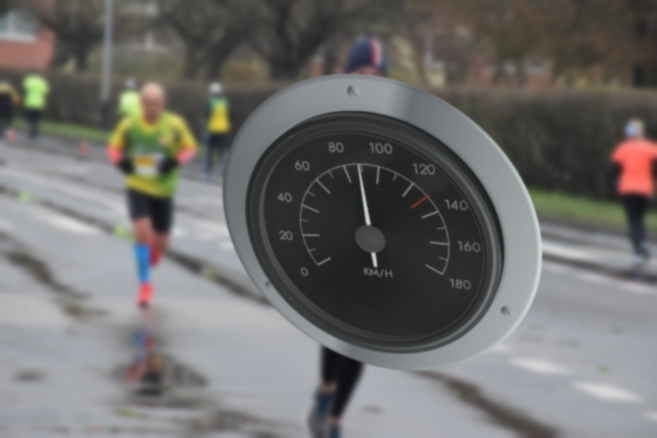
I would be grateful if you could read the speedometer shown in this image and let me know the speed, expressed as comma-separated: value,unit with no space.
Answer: 90,km/h
